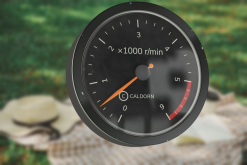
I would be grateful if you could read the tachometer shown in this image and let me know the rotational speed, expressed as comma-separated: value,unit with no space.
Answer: 500,rpm
